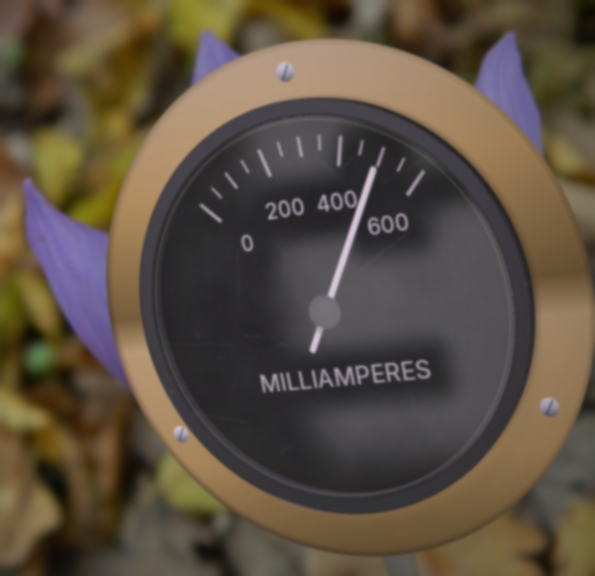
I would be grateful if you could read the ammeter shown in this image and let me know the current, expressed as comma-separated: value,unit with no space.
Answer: 500,mA
